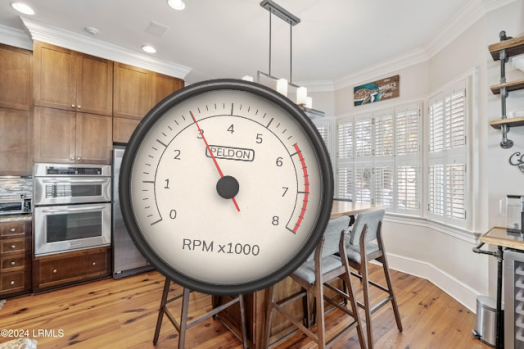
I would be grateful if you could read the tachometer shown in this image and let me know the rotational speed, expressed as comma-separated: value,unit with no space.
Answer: 3000,rpm
